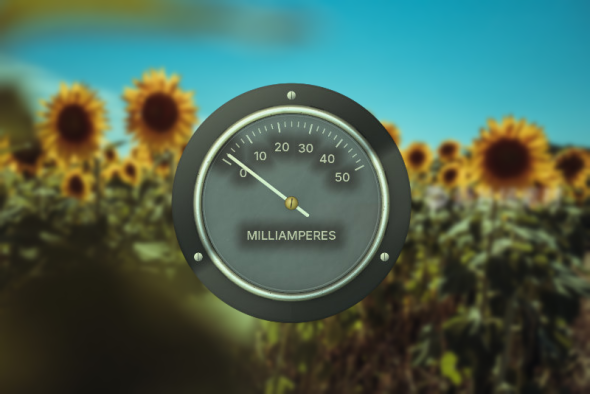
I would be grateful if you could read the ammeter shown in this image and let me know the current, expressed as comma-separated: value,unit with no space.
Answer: 2,mA
